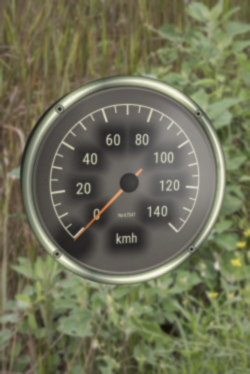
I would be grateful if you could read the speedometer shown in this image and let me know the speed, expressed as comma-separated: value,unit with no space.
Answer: 0,km/h
